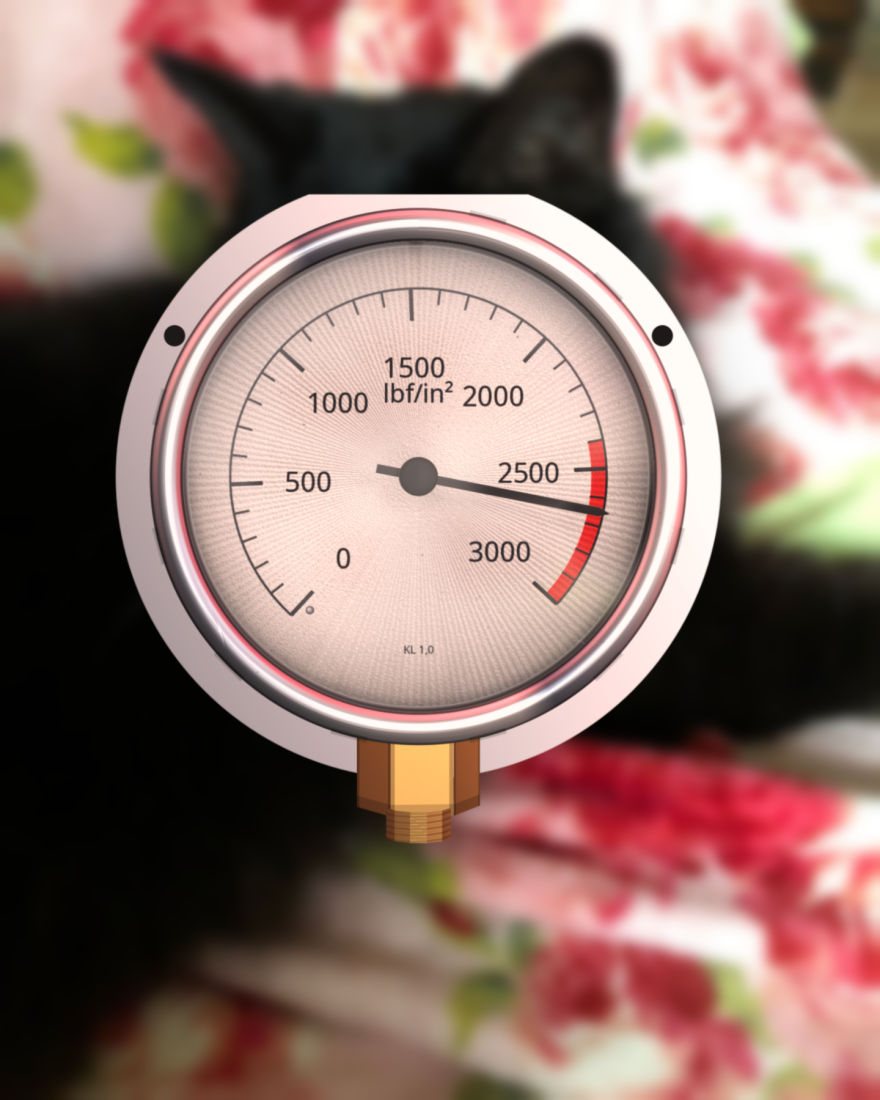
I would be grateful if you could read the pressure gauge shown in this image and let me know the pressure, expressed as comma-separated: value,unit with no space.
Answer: 2650,psi
